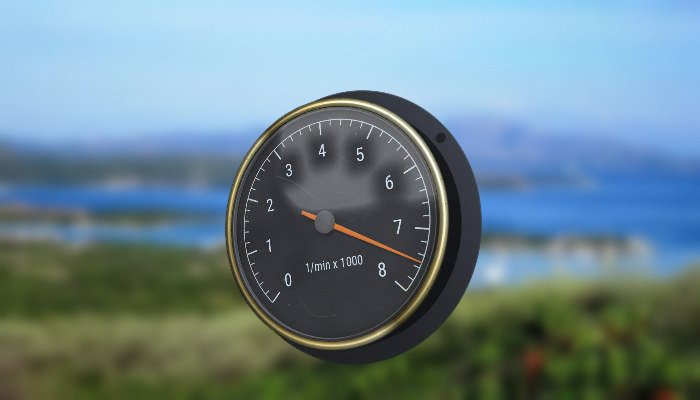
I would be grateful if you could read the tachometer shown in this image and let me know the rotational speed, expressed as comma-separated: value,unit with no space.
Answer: 7500,rpm
